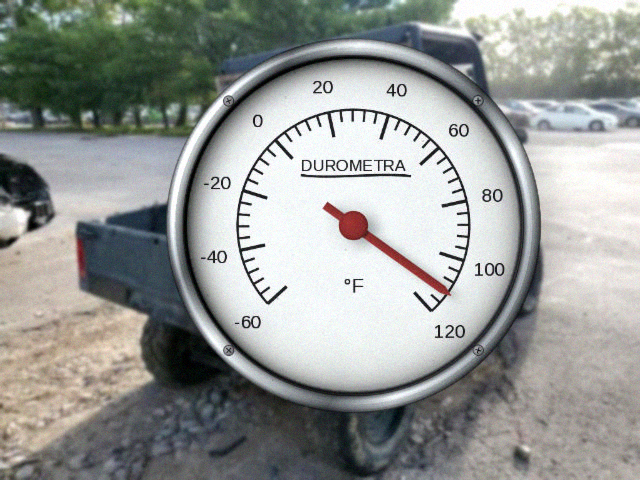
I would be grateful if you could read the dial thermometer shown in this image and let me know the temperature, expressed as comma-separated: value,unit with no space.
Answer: 112,°F
